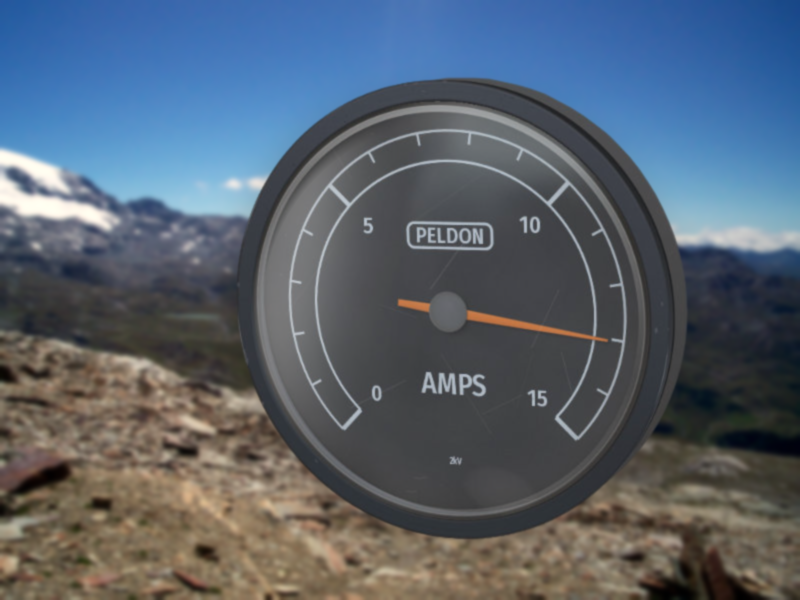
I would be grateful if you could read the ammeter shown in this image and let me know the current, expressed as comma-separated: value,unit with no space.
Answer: 13,A
